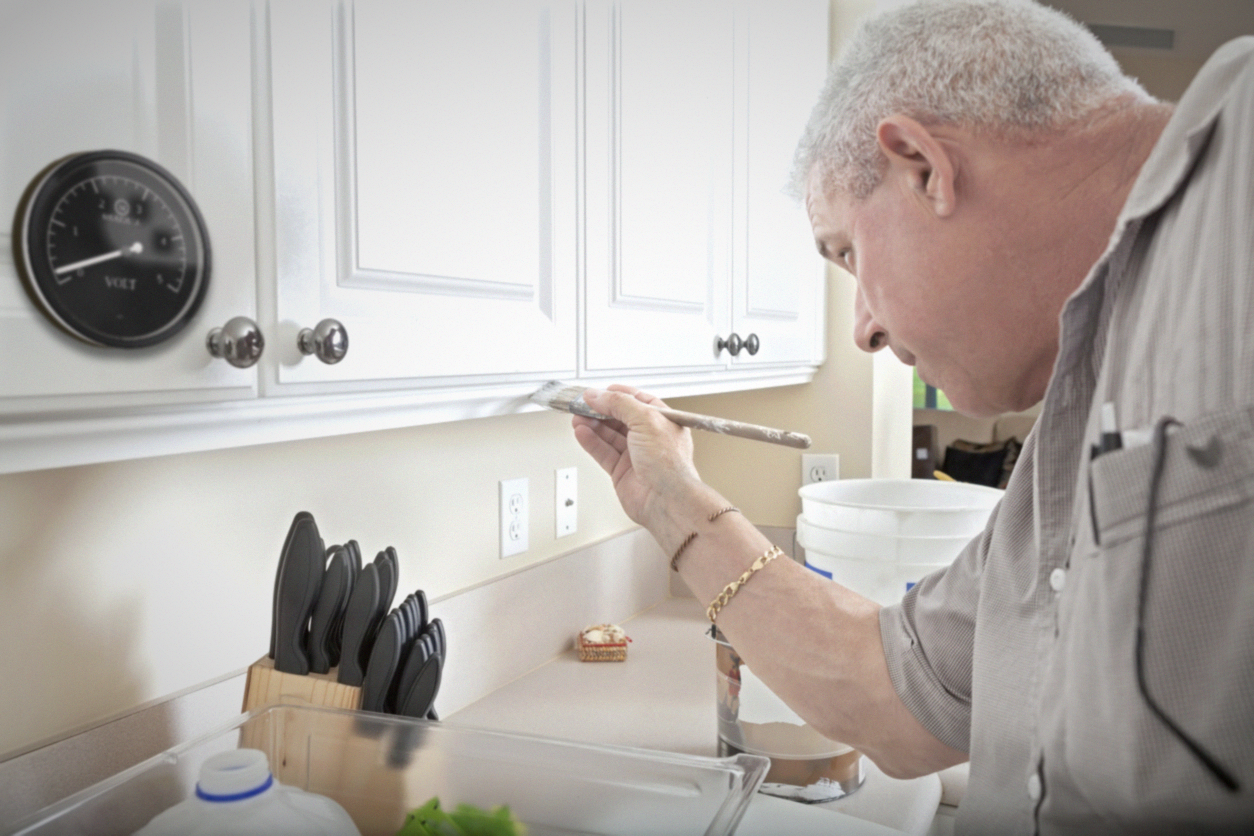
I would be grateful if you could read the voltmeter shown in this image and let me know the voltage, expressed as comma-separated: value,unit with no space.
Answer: 0.2,V
